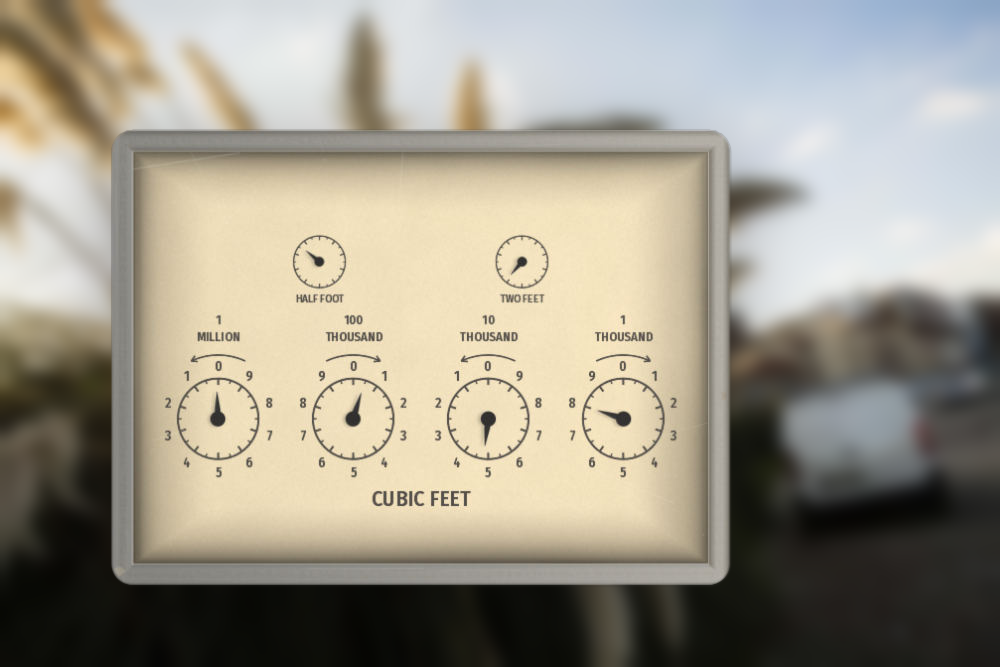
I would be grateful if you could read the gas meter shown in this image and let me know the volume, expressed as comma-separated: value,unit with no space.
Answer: 4800,ft³
